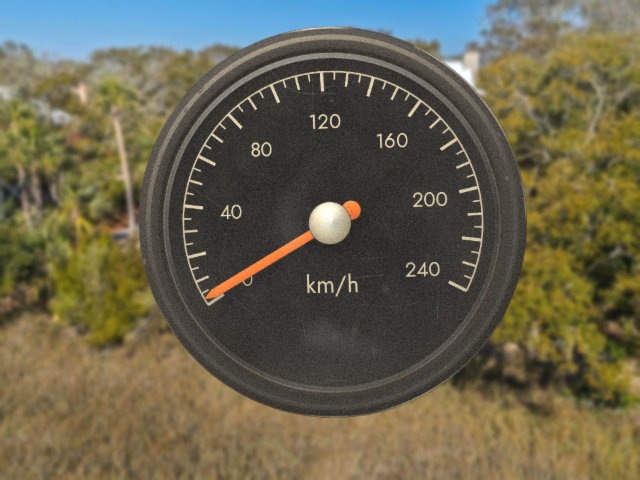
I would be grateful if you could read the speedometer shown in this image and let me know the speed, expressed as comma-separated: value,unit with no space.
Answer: 2.5,km/h
